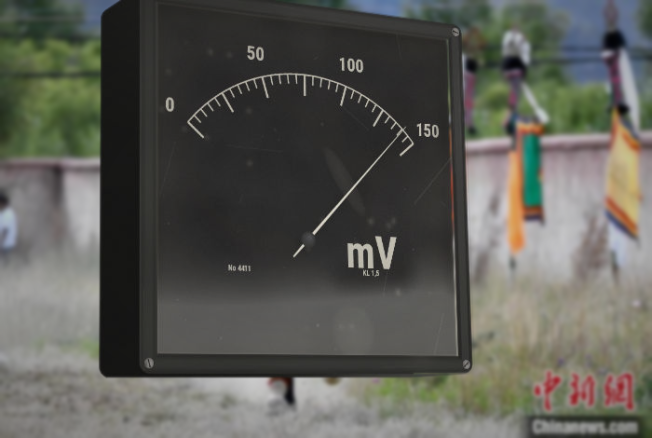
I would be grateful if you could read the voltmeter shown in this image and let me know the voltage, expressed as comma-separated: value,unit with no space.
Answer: 140,mV
